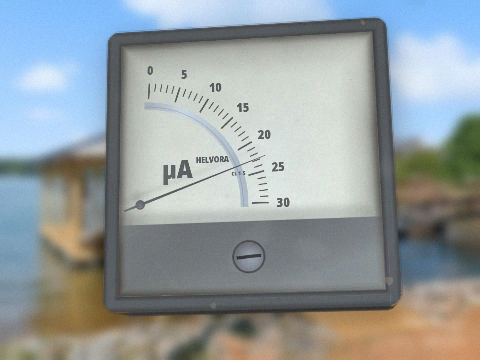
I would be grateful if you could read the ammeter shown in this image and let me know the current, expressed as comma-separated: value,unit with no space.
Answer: 23,µA
